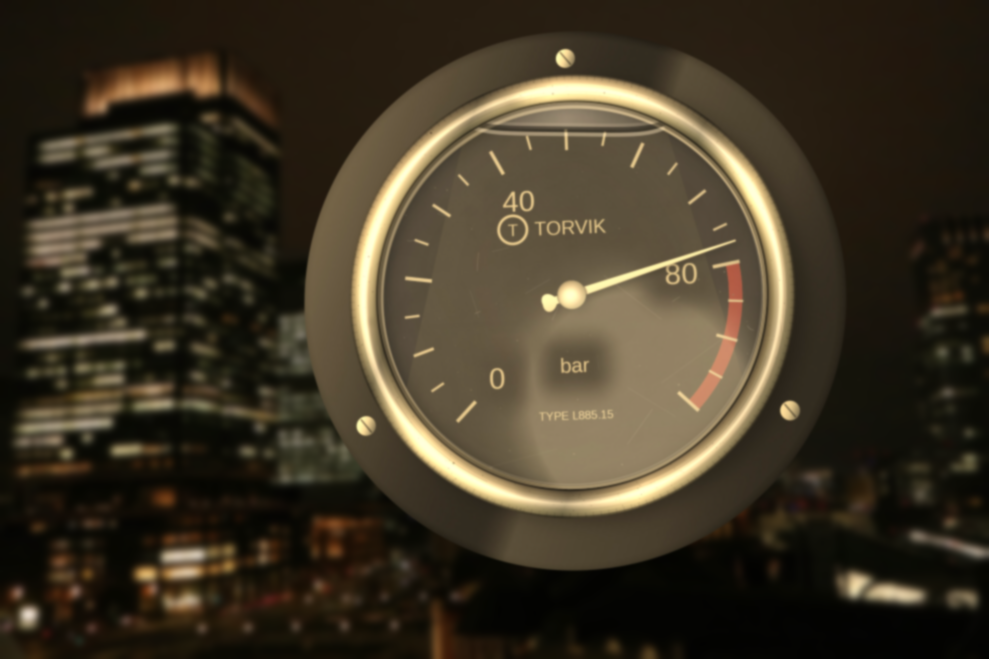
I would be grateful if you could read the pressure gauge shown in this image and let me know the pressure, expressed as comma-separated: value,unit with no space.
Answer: 77.5,bar
